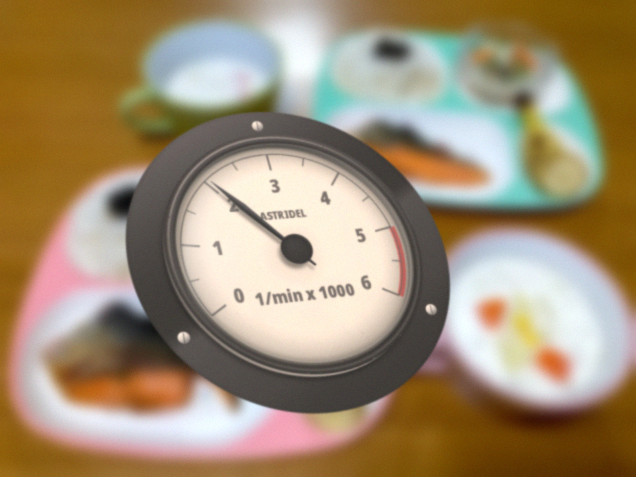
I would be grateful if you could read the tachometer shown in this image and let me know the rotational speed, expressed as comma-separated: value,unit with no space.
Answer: 2000,rpm
